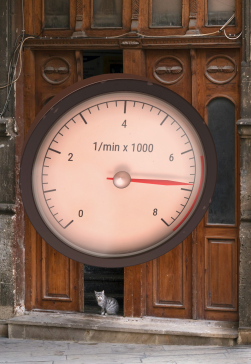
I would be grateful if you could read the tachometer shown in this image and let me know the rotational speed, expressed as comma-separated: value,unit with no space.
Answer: 6800,rpm
